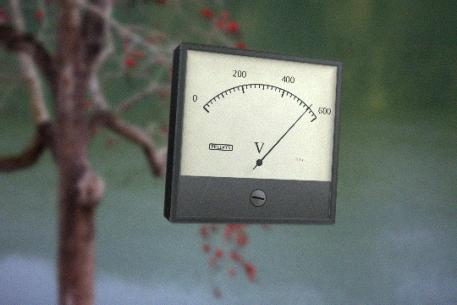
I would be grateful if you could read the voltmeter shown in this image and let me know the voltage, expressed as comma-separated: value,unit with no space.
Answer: 540,V
